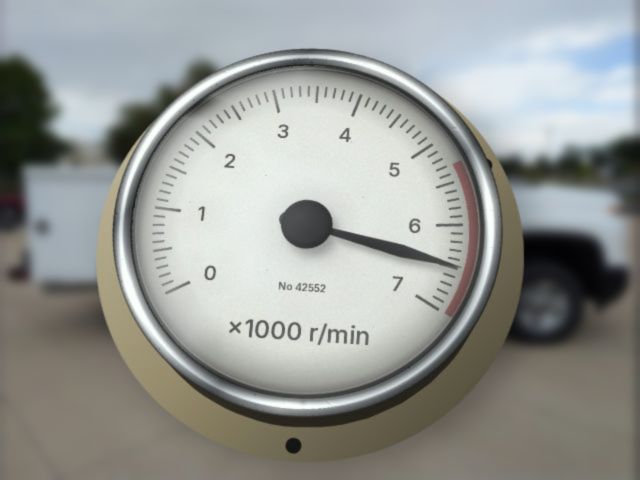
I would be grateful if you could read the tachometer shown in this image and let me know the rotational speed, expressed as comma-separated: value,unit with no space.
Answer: 6500,rpm
